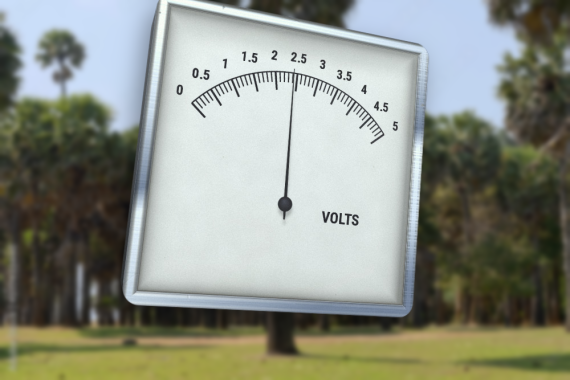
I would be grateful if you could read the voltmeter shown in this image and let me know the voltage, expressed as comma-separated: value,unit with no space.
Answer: 2.4,V
